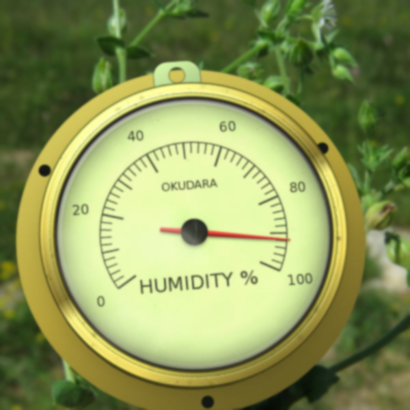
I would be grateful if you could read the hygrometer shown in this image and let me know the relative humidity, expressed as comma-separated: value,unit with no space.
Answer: 92,%
